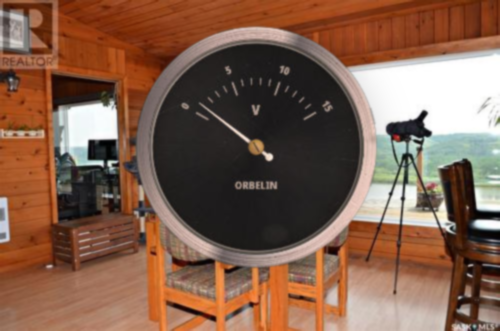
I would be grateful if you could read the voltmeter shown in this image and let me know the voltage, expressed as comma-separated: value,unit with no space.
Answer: 1,V
